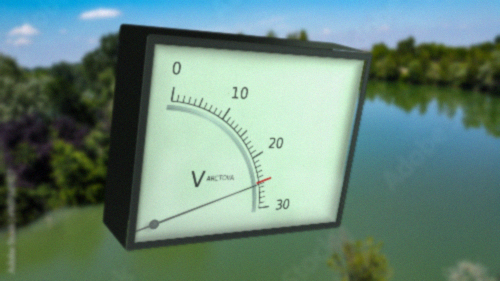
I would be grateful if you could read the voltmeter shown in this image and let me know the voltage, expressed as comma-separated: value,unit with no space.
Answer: 25,V
